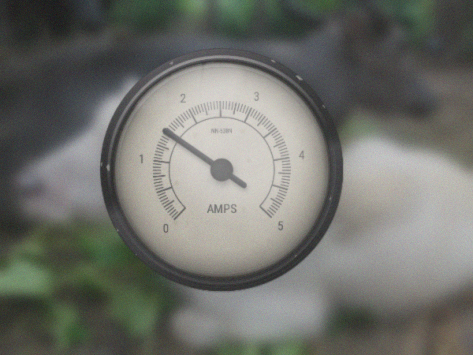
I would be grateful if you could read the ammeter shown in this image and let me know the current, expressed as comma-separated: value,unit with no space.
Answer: 1.5,A
